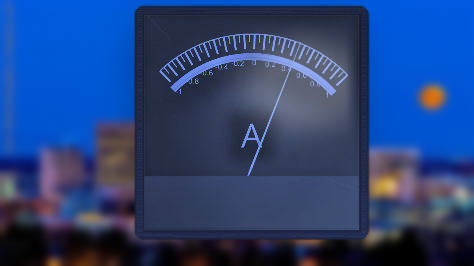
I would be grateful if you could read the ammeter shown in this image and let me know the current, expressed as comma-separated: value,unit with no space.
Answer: 0.45,A
